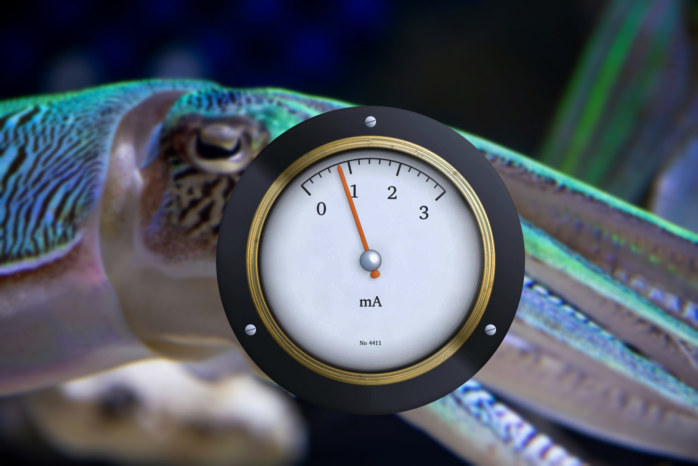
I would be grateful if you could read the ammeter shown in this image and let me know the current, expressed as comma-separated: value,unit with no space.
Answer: 0.8,mA
